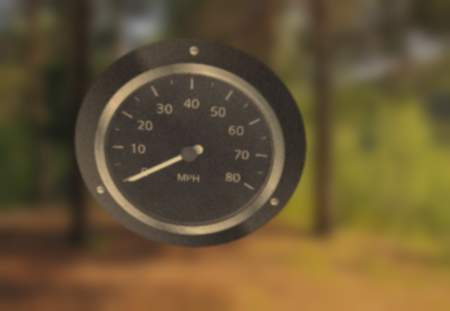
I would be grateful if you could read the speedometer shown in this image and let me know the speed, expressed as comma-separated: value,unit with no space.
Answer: 0,mph
